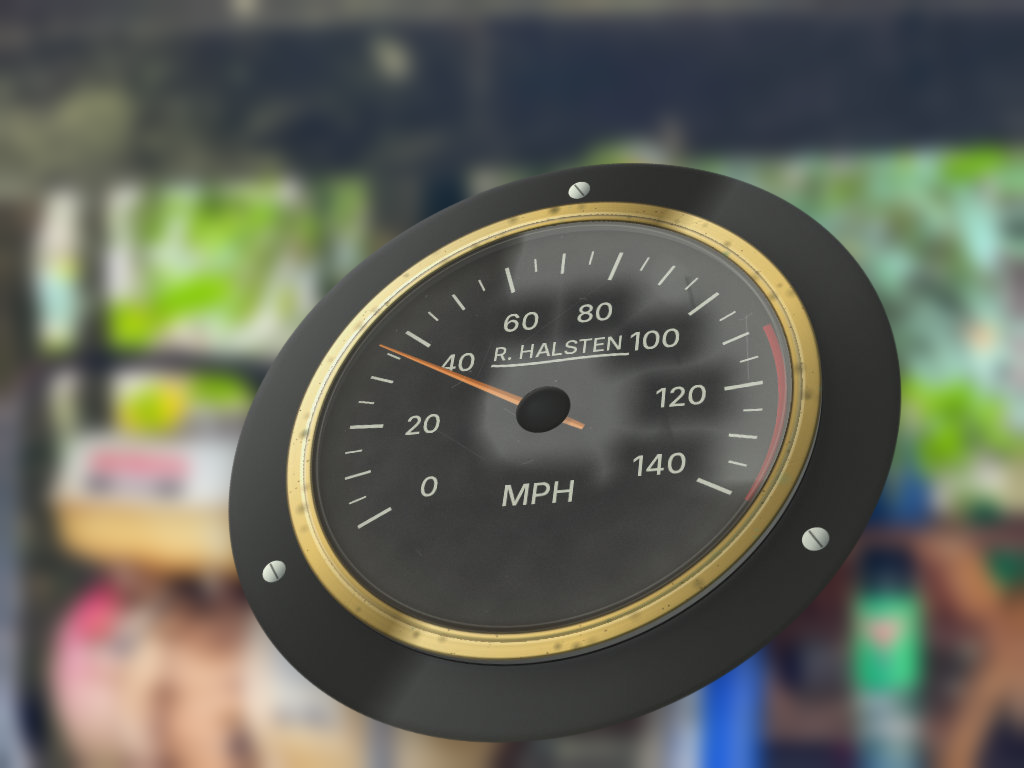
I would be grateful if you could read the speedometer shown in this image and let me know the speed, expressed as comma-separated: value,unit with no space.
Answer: 35,mph
